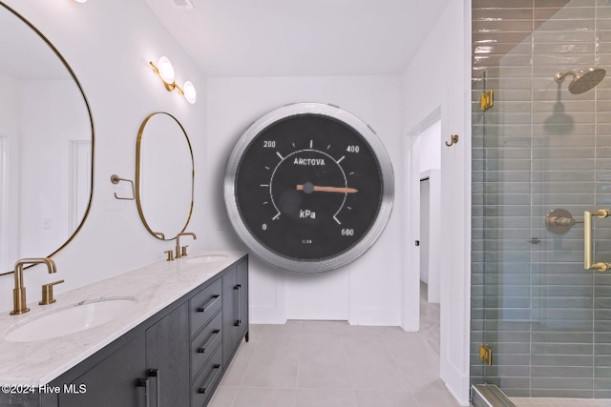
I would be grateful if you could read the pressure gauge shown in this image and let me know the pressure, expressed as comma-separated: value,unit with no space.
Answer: 500,kPa
